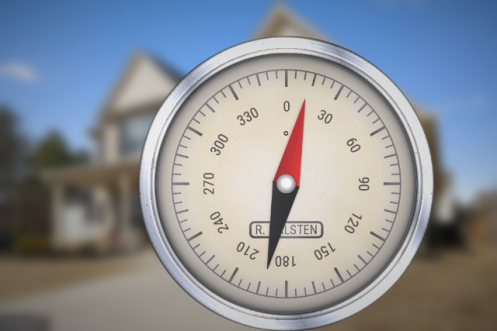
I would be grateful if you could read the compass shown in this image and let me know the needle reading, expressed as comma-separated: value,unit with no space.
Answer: 12.5,°
